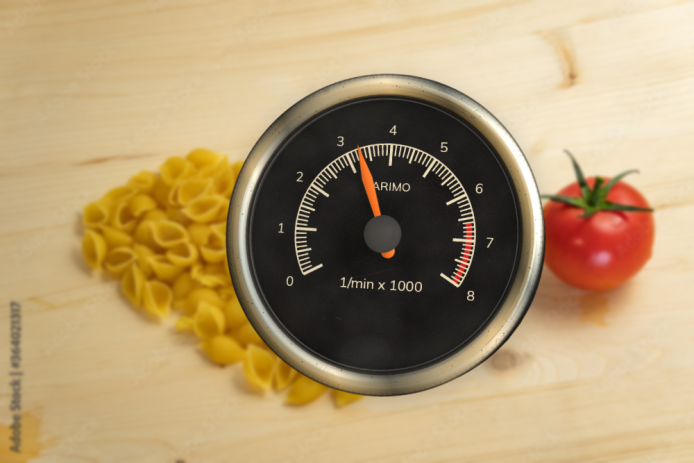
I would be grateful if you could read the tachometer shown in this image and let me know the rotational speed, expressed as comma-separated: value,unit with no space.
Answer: 3300,rpm
